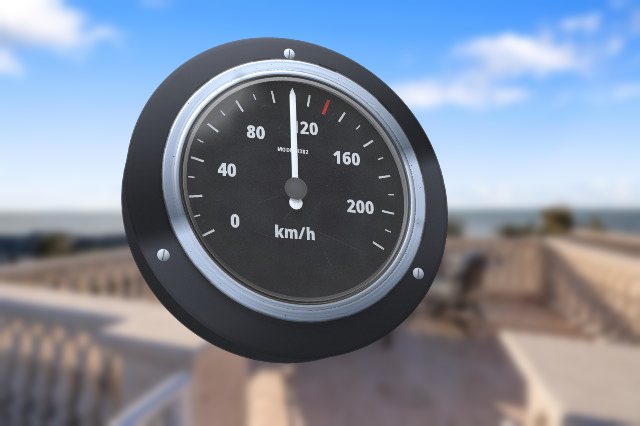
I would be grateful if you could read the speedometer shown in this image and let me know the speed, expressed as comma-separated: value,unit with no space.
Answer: 110,km/h
